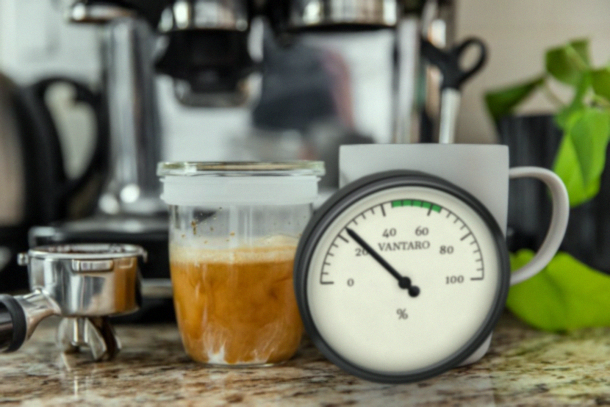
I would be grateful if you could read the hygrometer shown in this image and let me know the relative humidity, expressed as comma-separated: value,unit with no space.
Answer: 24,%
